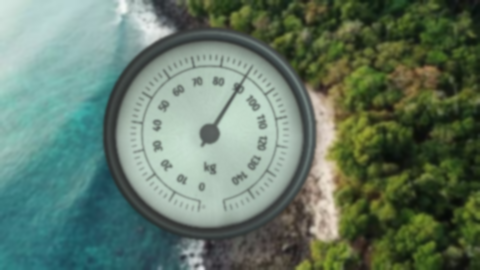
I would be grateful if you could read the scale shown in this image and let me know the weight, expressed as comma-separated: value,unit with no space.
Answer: 90,kg
